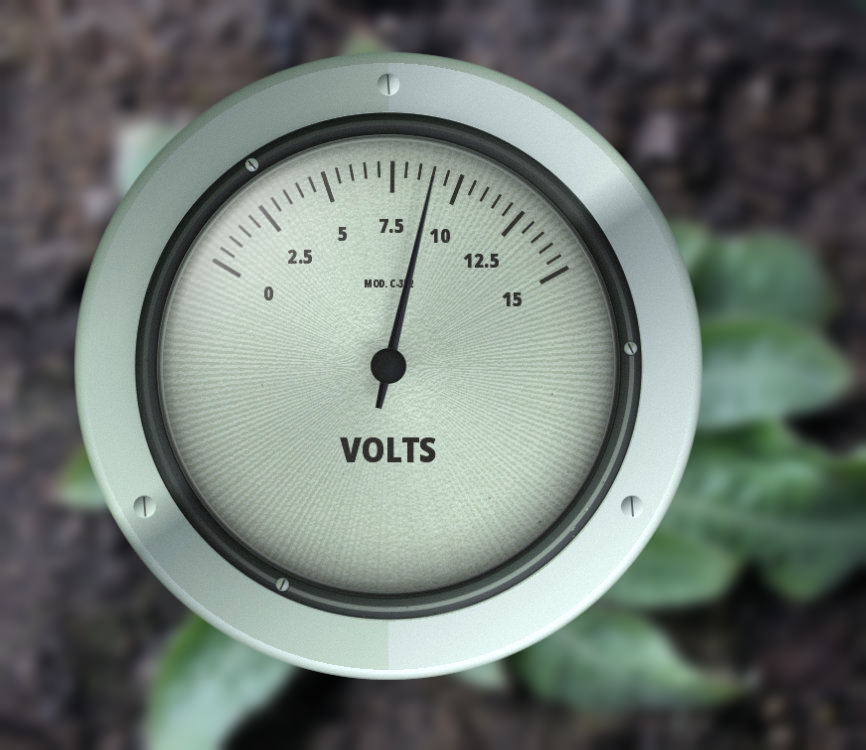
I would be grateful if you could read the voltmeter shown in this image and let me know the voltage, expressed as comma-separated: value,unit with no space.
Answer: 9,V
